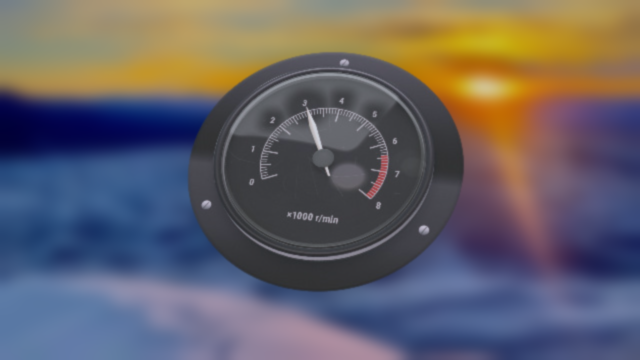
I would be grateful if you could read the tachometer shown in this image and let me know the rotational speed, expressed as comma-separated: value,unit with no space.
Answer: 3000,rpm
